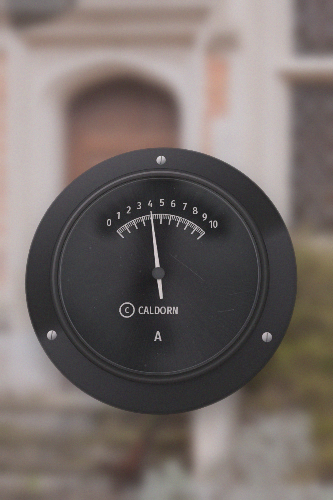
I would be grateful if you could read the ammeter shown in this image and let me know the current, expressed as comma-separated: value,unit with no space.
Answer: 4,A
